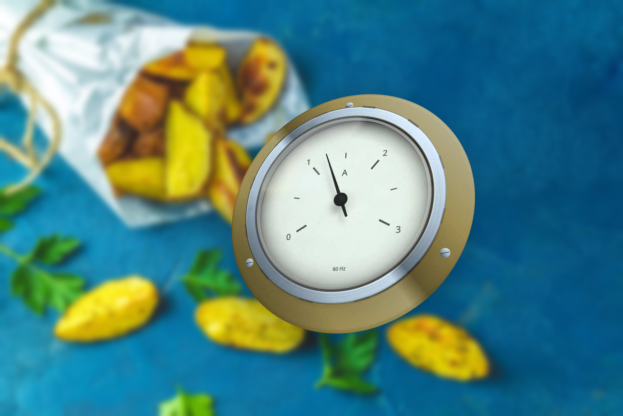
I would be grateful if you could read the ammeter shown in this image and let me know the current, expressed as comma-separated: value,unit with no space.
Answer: 1.25,A
